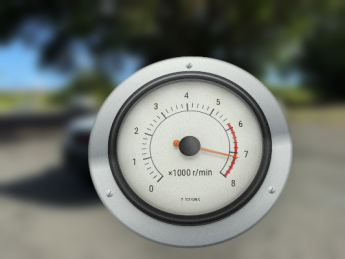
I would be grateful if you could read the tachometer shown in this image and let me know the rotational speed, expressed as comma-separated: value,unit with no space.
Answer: 7200,rpm
